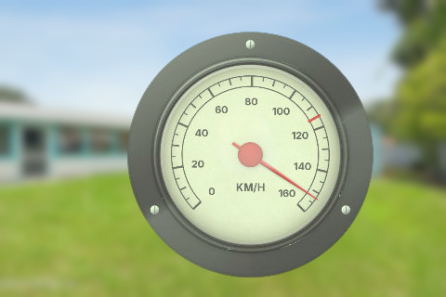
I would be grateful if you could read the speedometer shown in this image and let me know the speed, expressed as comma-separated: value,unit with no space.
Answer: 152.5,km/h
